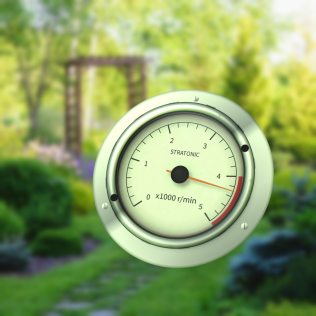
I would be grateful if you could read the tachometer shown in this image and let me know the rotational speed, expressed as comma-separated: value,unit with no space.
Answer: 4300,rpm
